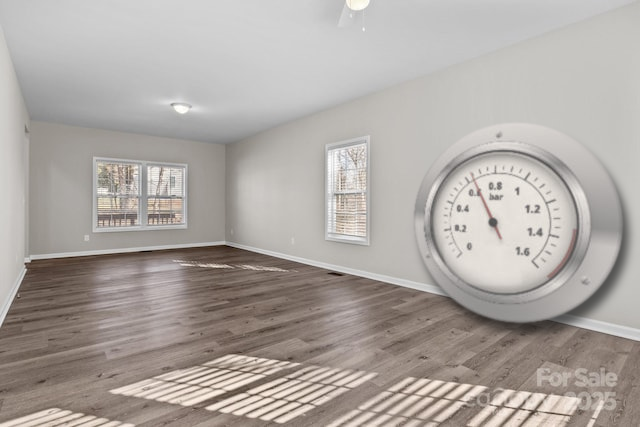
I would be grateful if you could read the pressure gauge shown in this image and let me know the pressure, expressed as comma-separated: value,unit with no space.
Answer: 0.65,bar
